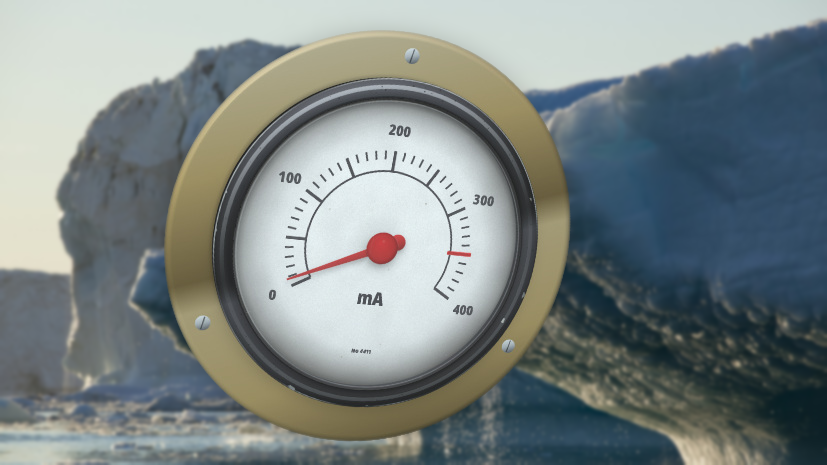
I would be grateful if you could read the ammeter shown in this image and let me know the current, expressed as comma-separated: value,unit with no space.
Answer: 10,mA
